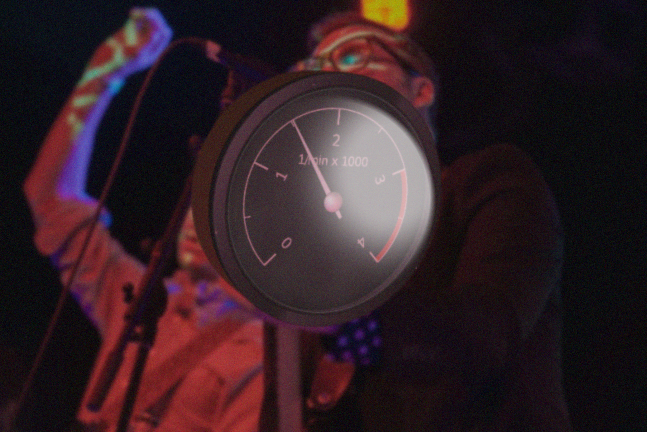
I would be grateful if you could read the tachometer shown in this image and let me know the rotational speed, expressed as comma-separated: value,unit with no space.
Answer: 1500,rpm
